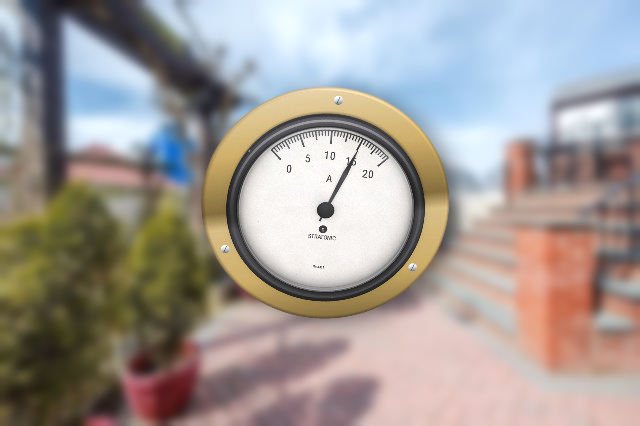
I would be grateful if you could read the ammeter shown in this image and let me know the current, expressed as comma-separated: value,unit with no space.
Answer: 15,A
